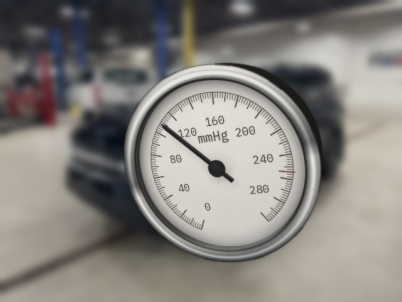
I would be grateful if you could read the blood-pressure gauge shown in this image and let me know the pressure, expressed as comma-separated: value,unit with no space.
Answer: 110,mmHg
